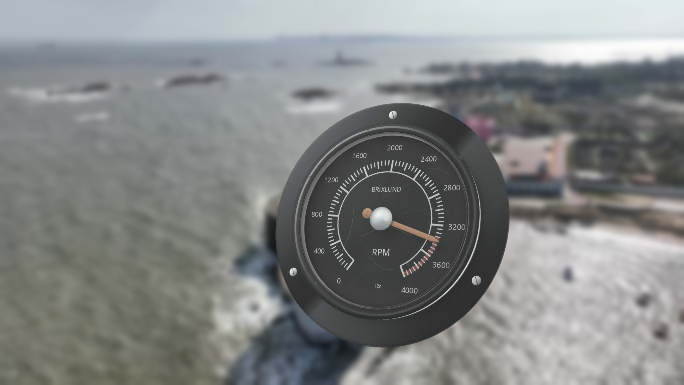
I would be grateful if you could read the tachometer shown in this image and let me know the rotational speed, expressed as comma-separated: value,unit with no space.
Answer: 3400,rpm
